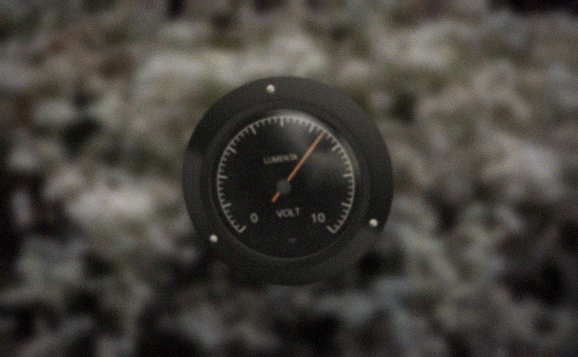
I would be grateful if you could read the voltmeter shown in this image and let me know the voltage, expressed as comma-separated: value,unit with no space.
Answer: 6.4,V
